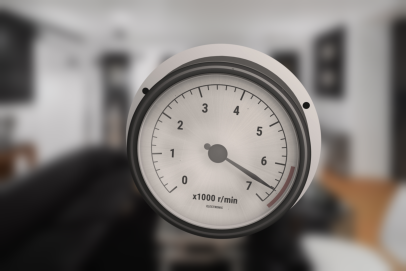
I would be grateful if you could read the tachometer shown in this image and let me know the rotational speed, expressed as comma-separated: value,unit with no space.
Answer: 6600,rpm
